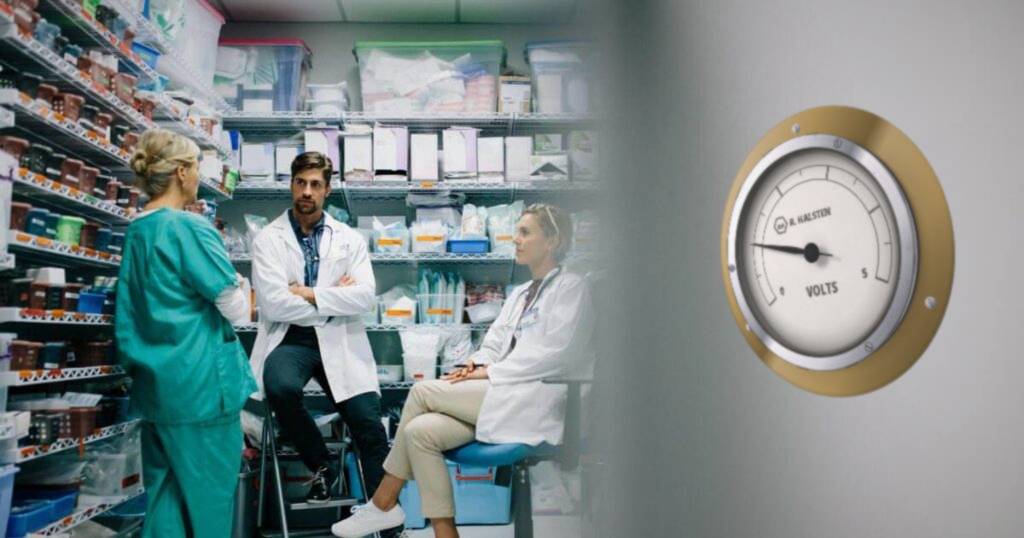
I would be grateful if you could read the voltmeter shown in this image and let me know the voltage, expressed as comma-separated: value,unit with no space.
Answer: 1,V
